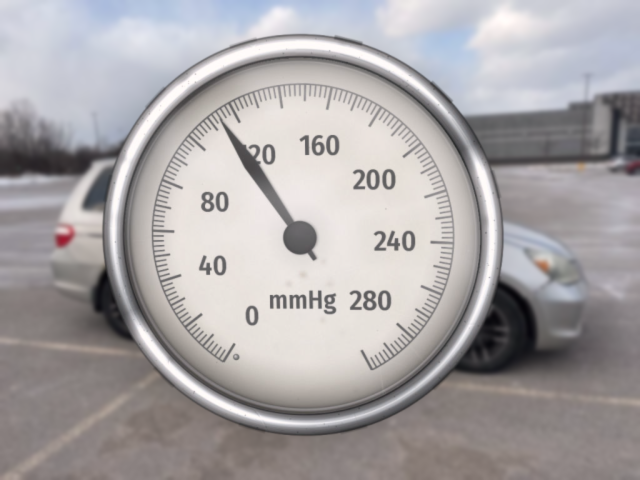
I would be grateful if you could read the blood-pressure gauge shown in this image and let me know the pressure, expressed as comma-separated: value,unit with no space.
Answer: 114,mmHg
